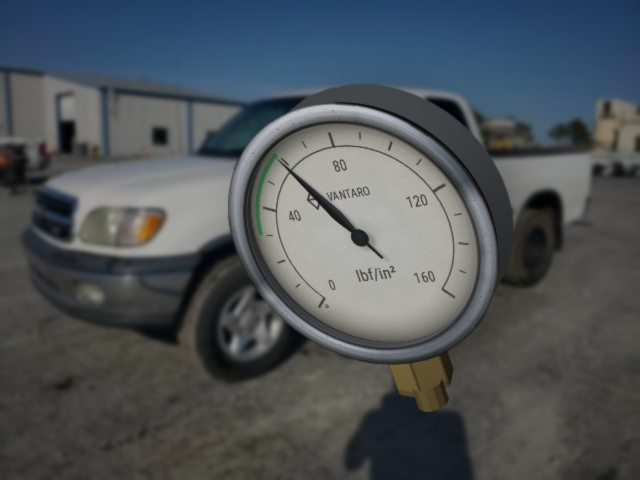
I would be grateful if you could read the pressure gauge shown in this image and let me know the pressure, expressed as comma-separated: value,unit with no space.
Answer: 60,psi
